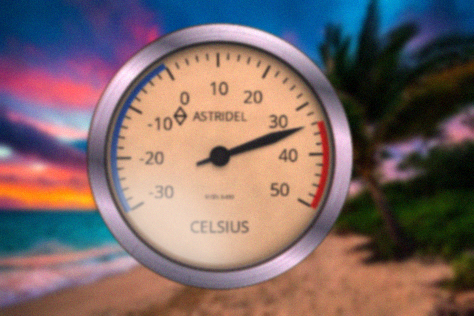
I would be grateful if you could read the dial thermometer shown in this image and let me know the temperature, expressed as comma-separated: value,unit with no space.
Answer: 34,°C
